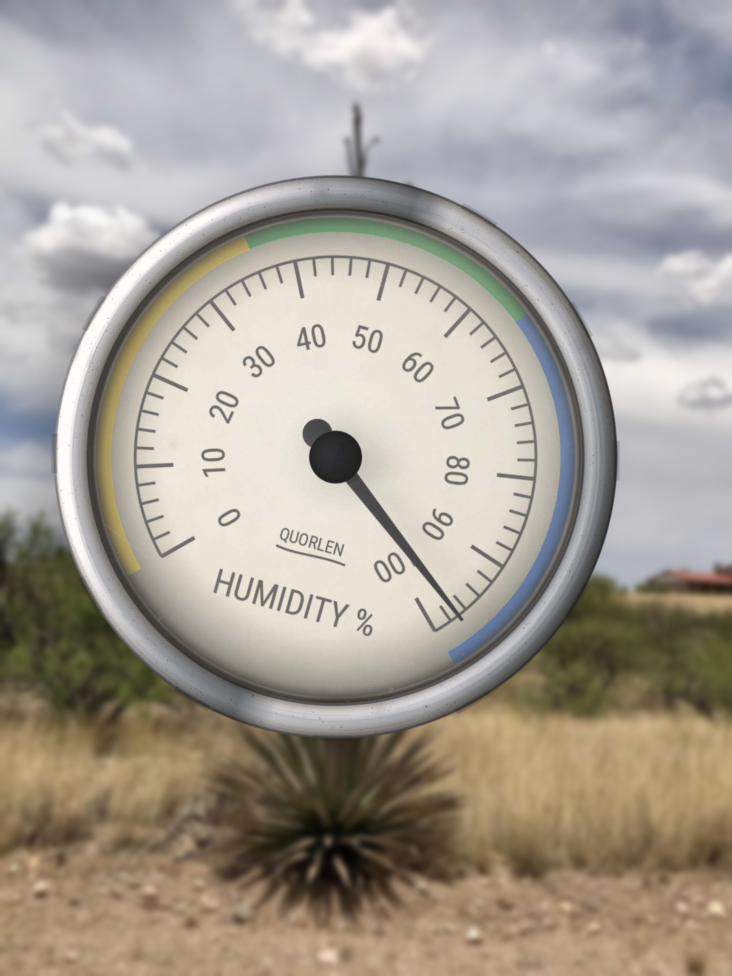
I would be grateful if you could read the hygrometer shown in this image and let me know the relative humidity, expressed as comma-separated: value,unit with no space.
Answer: 97,%
